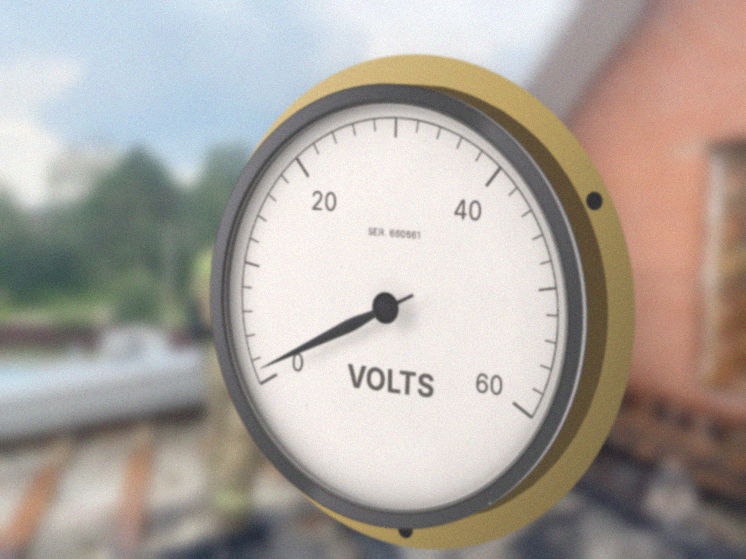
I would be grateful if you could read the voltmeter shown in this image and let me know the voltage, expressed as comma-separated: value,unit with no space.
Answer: 1,V
